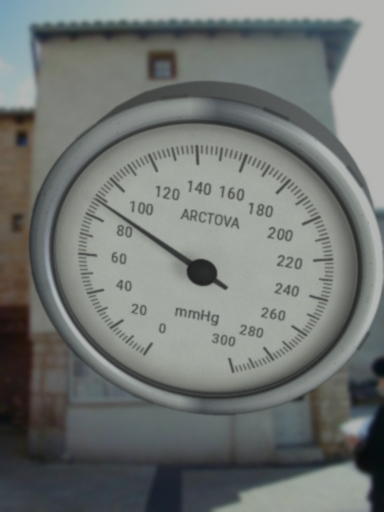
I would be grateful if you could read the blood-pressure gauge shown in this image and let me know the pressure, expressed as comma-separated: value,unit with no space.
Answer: 90,mmHg
